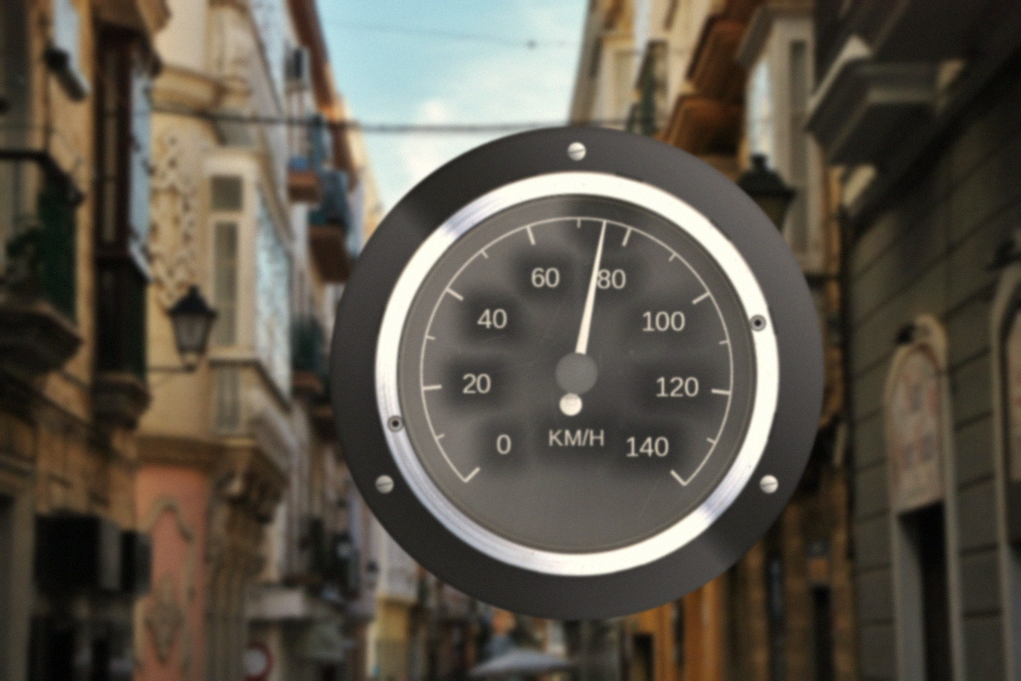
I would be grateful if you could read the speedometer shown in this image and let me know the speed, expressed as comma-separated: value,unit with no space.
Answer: 75,km/h
